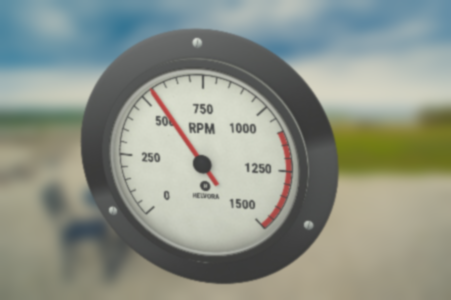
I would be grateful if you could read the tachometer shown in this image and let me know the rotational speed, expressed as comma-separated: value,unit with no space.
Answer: 550,rpm
